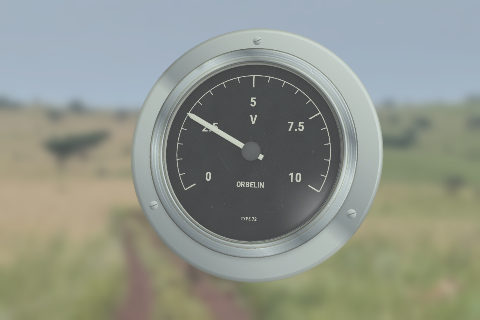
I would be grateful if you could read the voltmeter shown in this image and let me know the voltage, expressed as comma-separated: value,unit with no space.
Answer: 2.5,V
